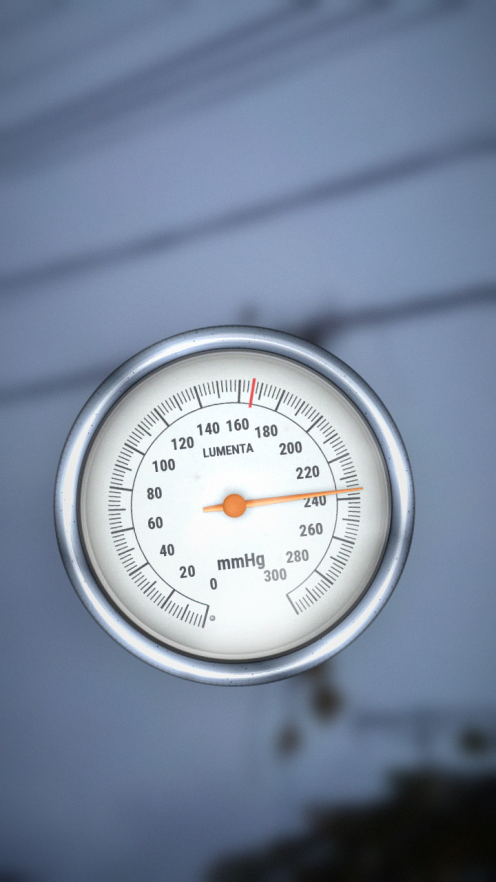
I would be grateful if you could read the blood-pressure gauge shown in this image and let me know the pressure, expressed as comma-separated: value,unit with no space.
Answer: 236,mmHg
